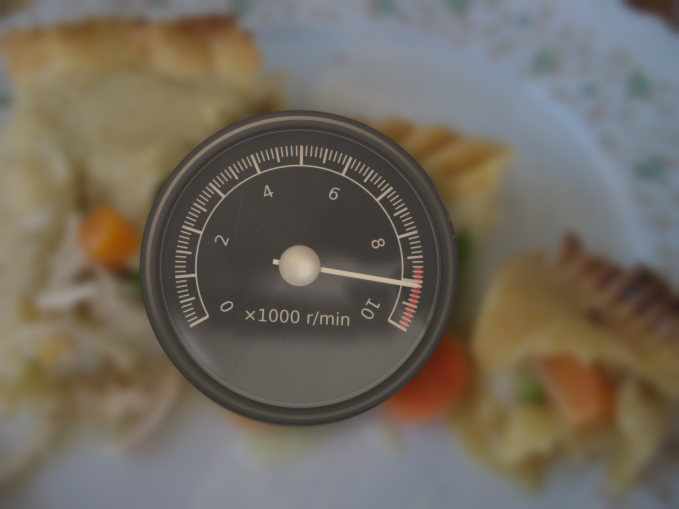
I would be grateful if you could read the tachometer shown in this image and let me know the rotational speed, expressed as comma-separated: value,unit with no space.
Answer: 9100,rpm
